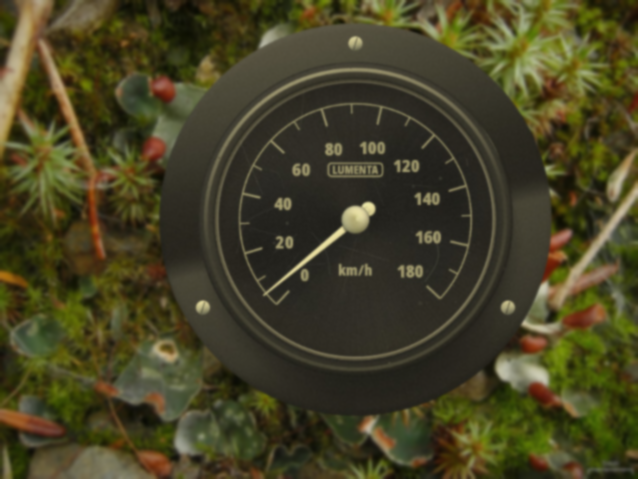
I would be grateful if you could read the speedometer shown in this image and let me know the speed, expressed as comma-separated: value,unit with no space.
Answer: 5,km/h
